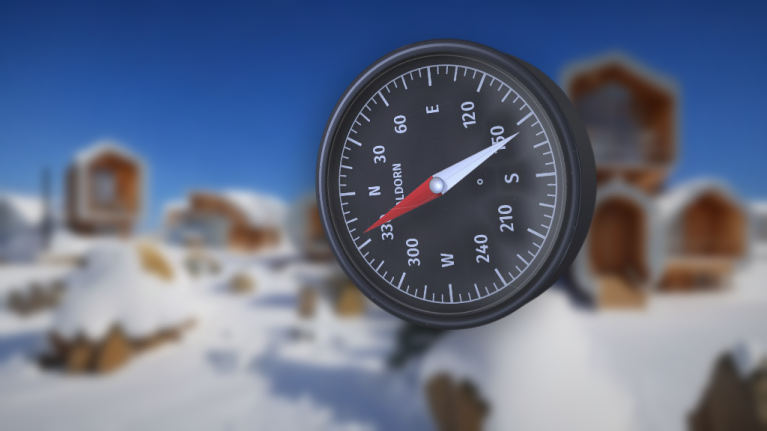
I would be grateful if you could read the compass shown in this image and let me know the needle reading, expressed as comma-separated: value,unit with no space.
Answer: 335,°
